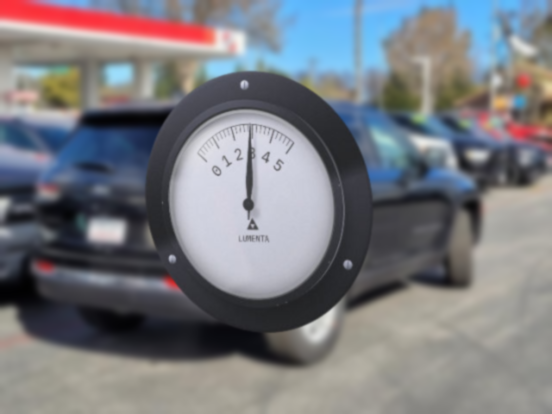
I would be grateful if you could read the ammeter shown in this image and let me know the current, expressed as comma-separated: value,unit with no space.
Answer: 3,A
